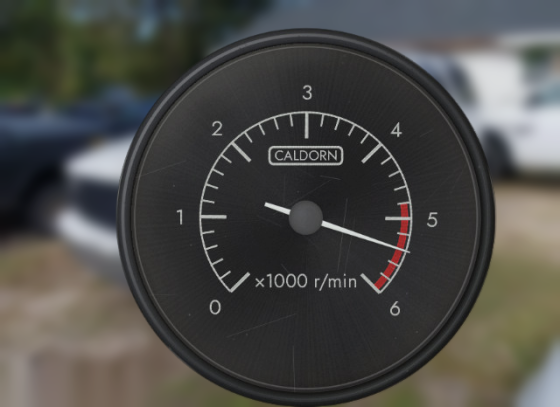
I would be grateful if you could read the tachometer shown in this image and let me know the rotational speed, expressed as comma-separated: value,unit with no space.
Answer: 5400,rpm
